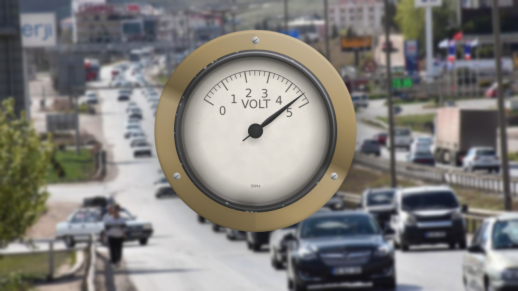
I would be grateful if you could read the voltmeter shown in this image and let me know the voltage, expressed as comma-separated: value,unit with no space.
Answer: 4.6,V
